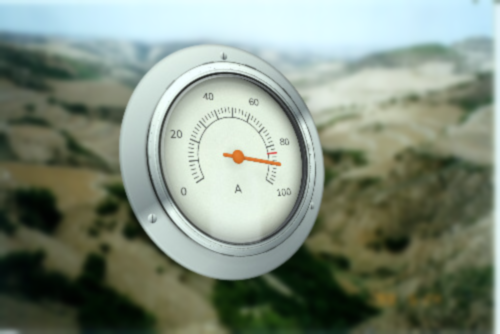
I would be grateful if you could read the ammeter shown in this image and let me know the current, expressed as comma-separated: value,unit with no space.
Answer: 90,A
